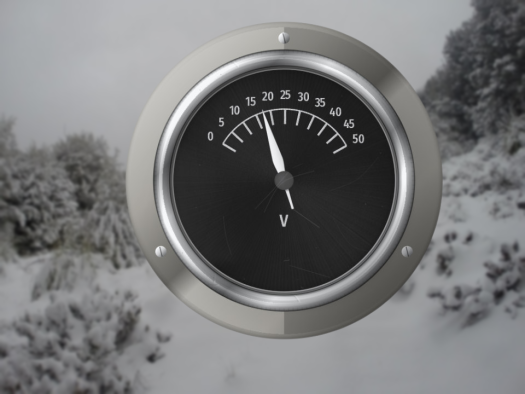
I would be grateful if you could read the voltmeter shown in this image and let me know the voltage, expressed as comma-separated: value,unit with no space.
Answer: 17.5,V
